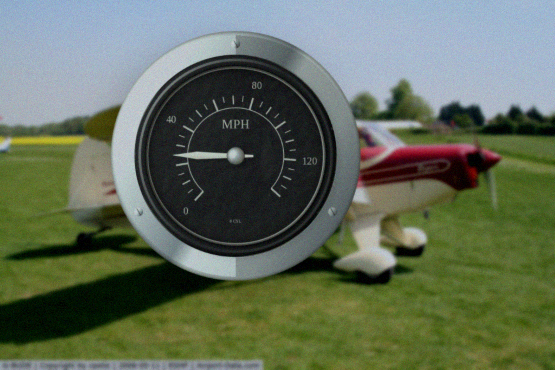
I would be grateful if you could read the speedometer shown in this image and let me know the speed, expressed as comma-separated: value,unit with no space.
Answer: 25,mph
